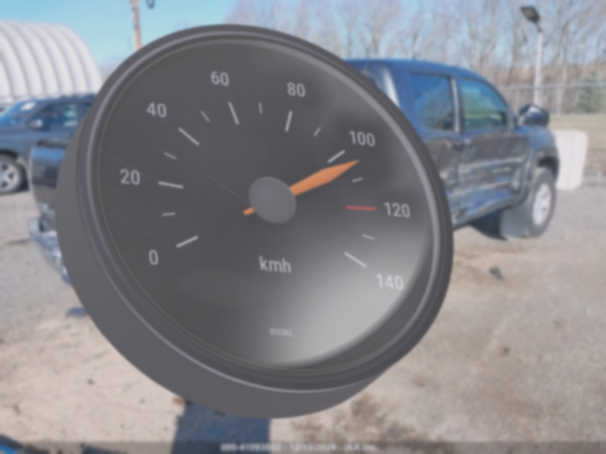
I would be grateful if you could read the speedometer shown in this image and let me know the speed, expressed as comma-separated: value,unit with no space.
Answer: 105,km/h
